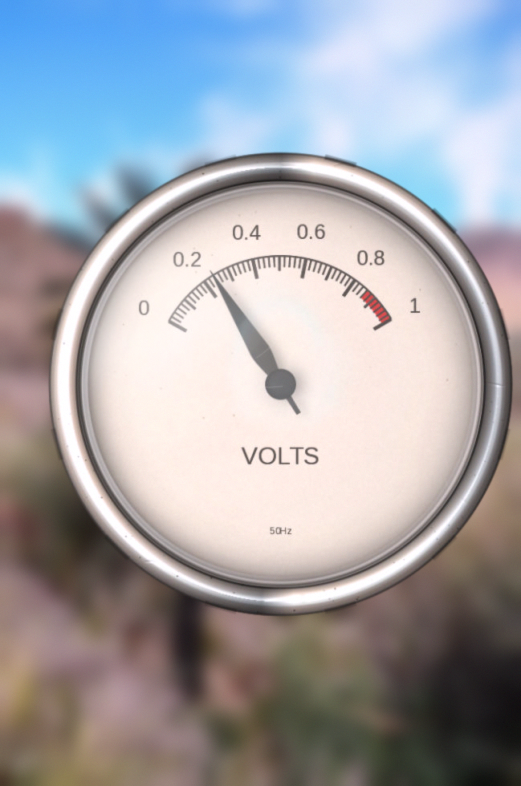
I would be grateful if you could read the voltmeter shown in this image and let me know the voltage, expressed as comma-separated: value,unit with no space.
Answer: 0.24,V
